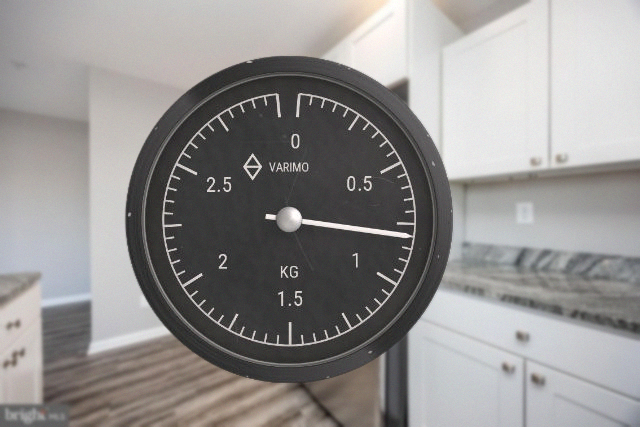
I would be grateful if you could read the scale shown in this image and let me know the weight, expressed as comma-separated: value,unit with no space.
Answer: 0.8,kg
